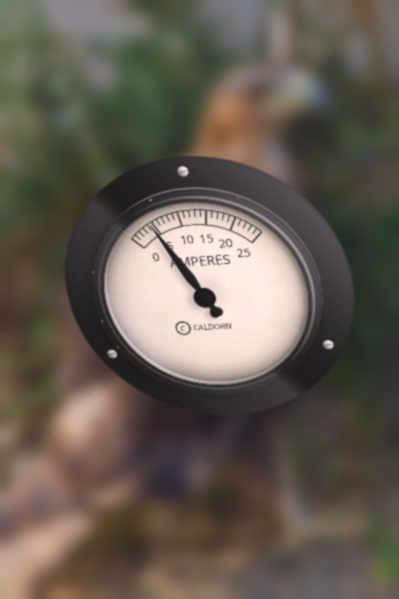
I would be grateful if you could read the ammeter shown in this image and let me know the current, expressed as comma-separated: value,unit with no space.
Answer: 5,A
